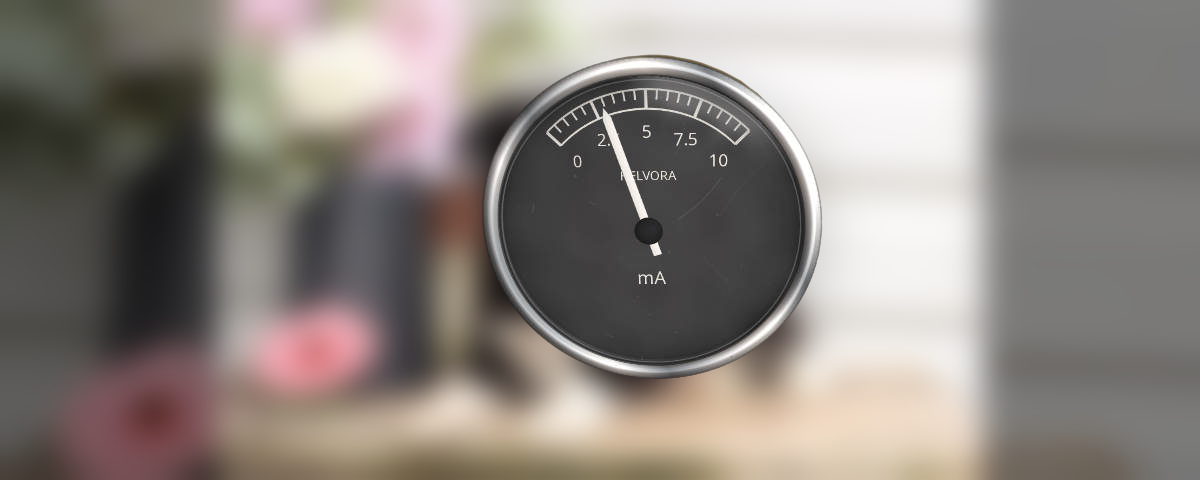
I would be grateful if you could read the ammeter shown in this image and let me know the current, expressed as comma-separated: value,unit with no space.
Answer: 3,mA
